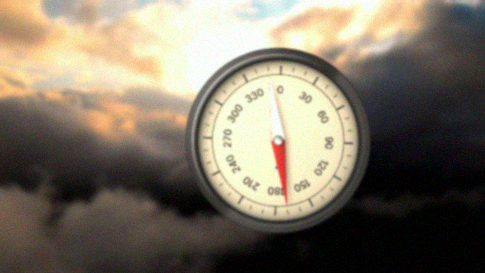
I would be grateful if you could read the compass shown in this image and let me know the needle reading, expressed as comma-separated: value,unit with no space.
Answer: 170,°
